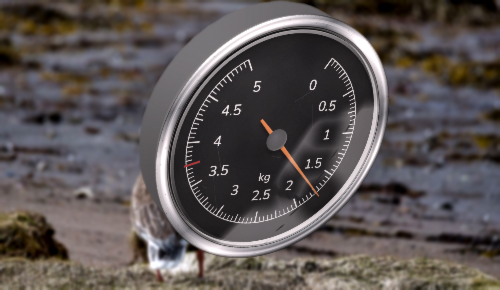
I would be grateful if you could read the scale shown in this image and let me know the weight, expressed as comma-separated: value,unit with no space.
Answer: 1.75,kg
